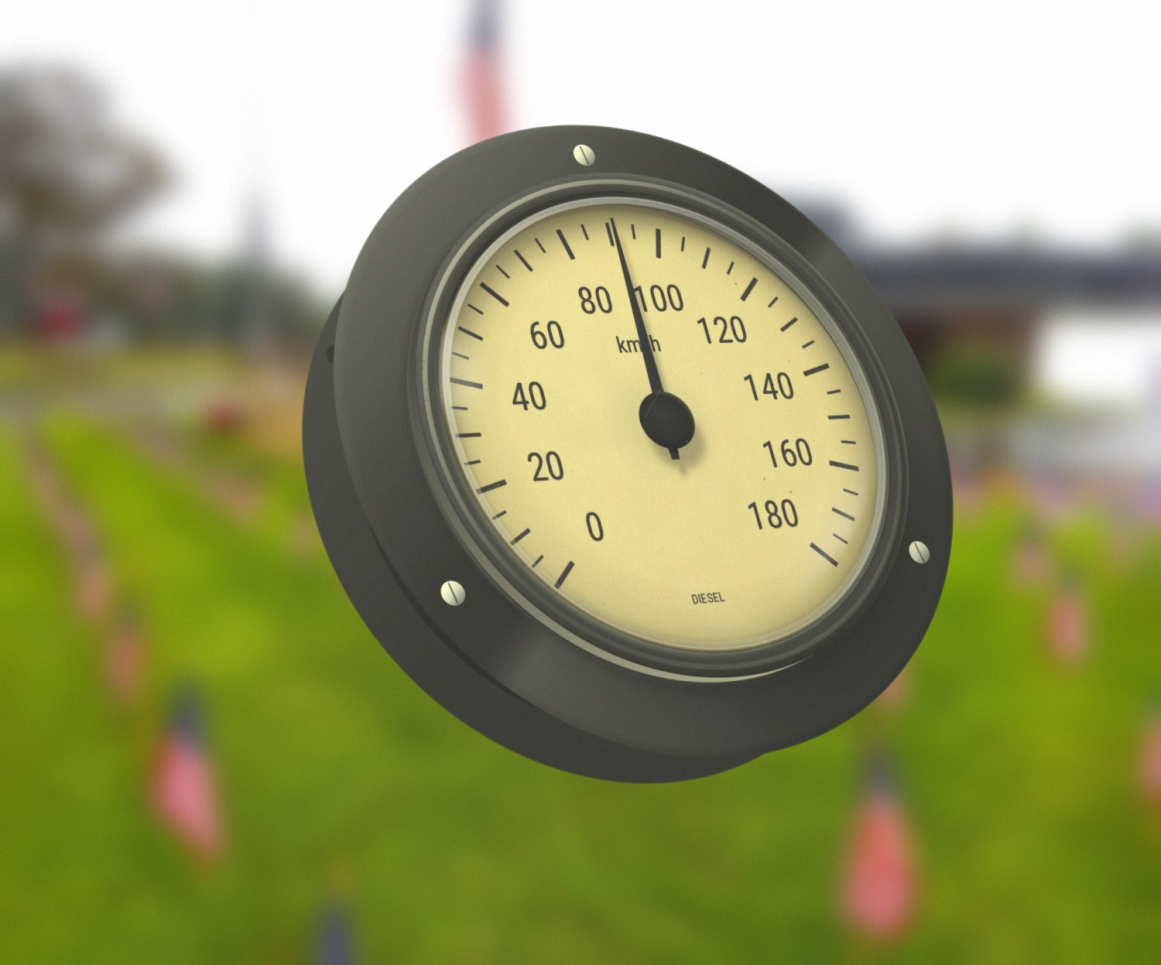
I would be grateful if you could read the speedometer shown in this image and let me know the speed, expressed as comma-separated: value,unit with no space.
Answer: 90,km/h
